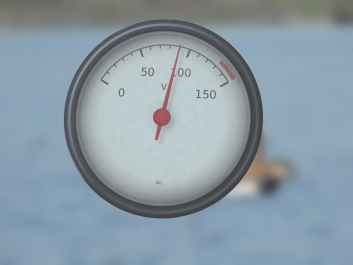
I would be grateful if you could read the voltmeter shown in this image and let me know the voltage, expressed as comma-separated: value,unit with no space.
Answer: 90,V
